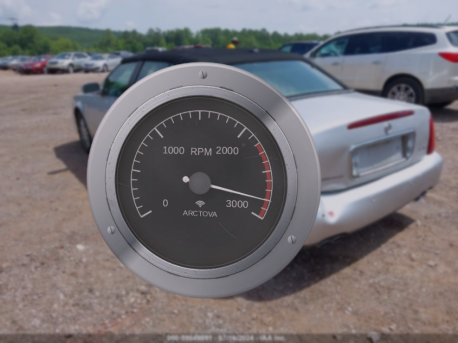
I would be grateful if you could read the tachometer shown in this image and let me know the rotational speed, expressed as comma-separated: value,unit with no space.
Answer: 2800,rpm
